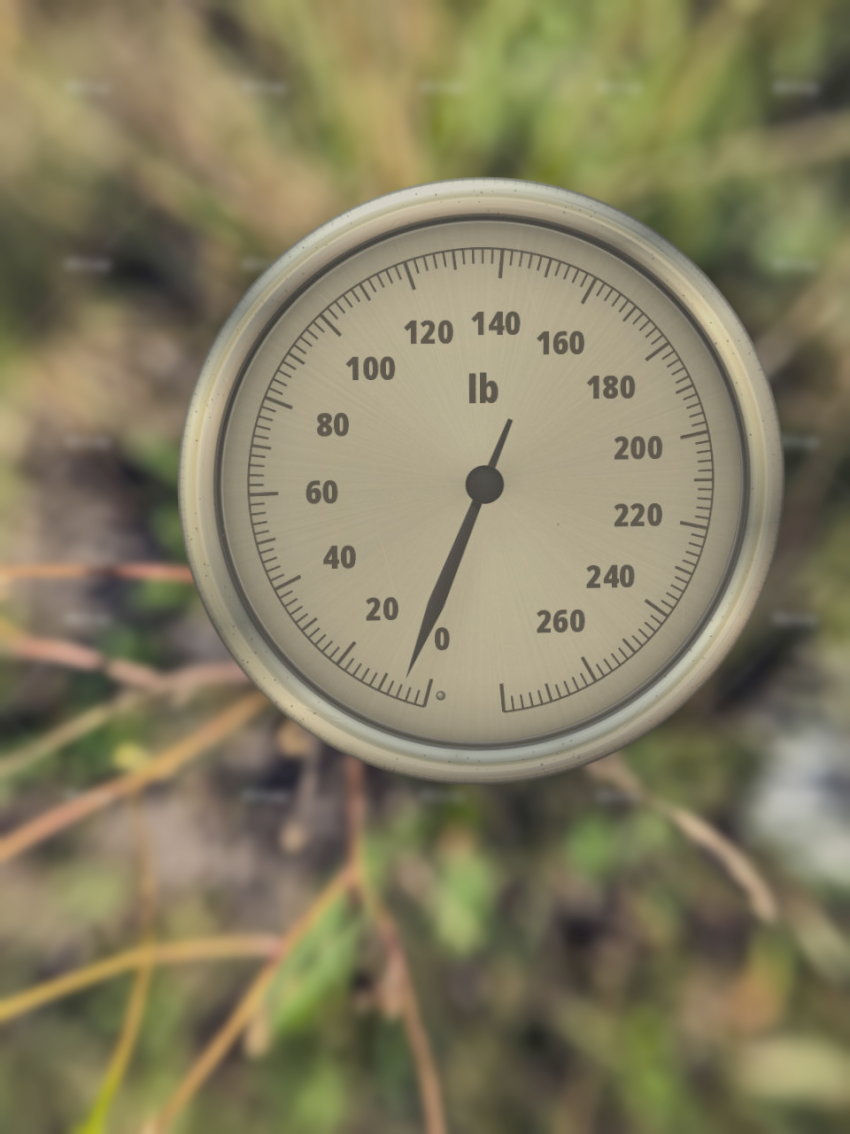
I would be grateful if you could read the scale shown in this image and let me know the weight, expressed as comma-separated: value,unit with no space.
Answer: 6,lb
